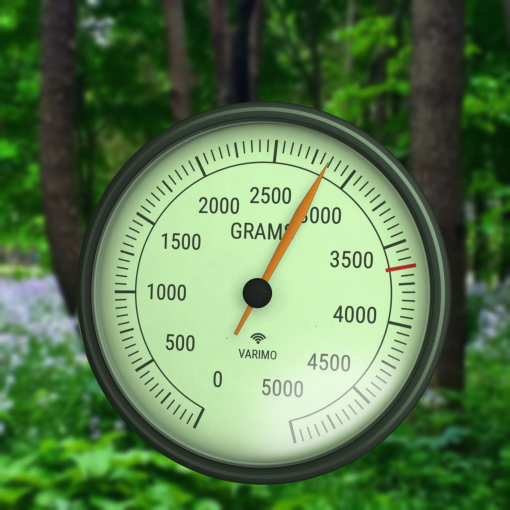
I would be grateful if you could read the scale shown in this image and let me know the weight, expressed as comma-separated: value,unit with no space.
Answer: 2850,g
